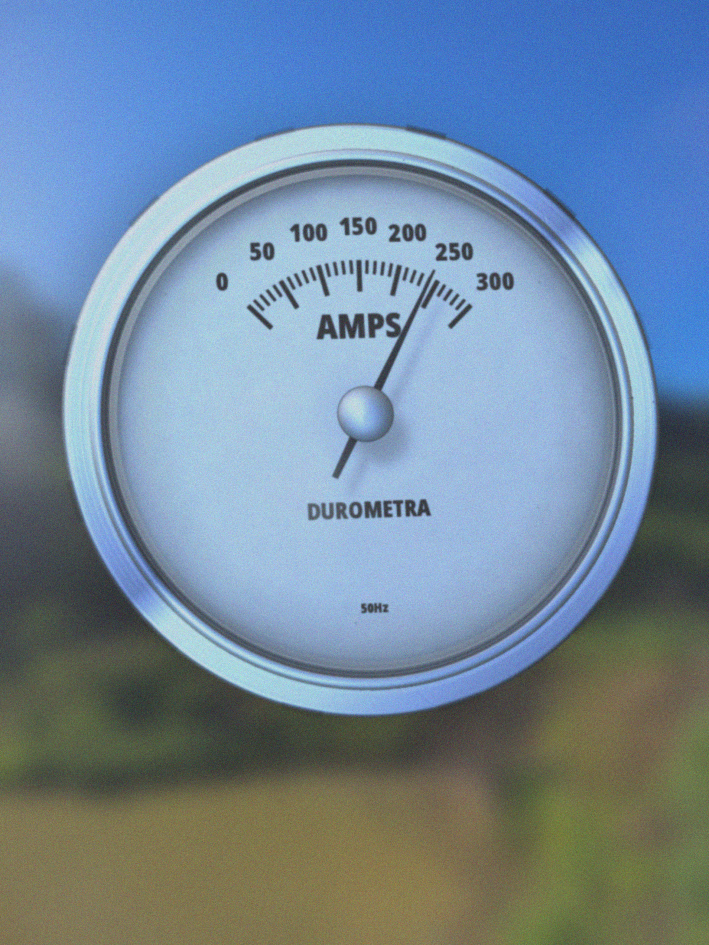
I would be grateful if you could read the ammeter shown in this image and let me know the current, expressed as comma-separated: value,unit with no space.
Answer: 240,A
